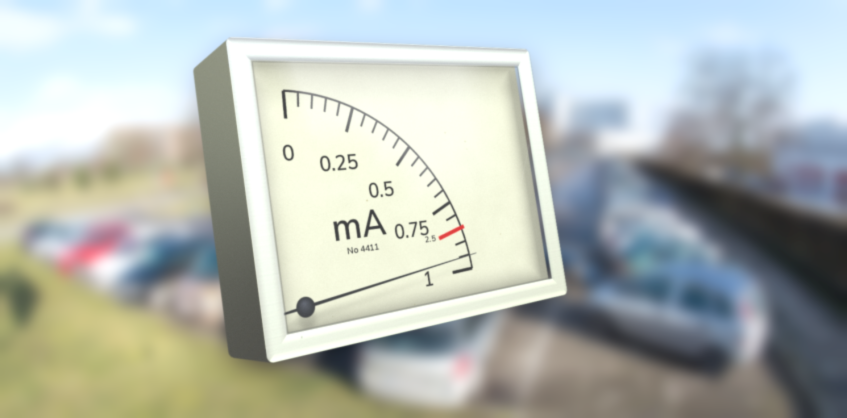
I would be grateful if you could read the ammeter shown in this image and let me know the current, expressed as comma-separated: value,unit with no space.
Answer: 0.95,mA
